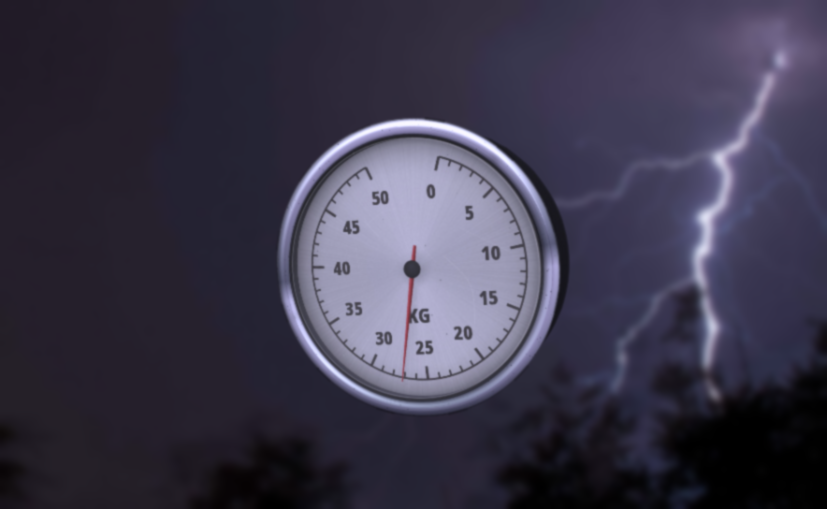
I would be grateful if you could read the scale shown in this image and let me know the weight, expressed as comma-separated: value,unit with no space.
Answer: 27,kg
